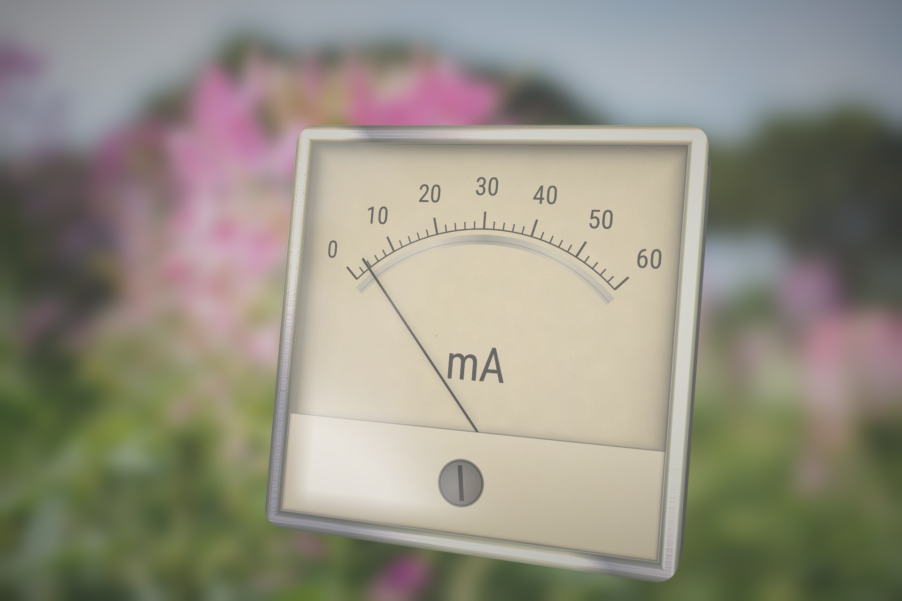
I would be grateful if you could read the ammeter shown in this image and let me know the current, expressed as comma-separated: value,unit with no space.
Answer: 4,mA
